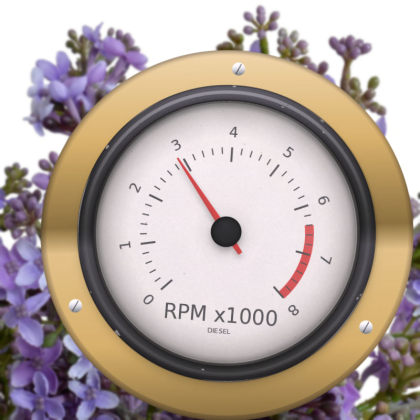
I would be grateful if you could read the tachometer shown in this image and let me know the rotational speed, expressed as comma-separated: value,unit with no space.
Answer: 2900,rpm
